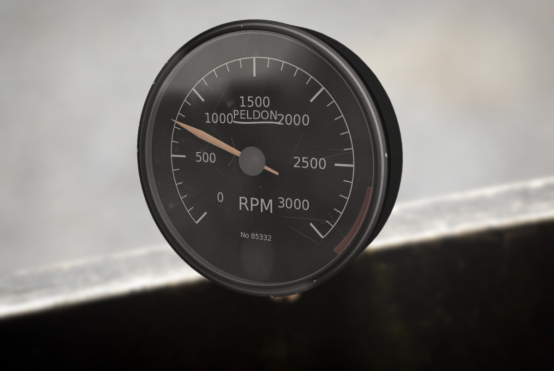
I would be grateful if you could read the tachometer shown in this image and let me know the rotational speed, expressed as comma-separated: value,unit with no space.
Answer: 750,rpm
